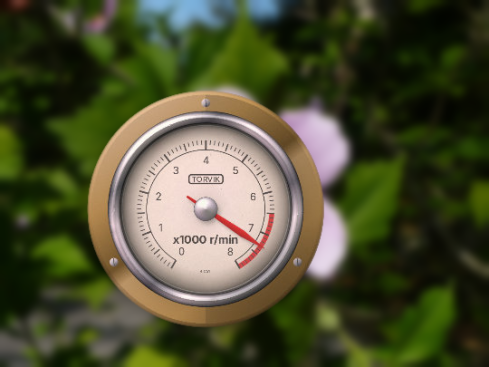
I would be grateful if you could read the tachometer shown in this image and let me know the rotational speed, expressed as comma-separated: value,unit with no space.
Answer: 7300,rpm
